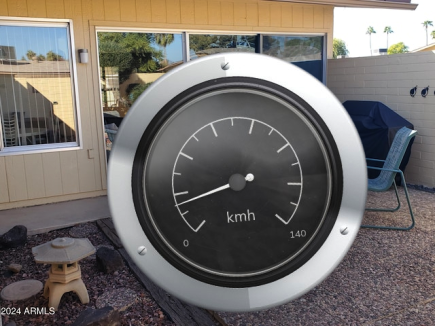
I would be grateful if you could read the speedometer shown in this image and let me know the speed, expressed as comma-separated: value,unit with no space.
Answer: 15,km/h
